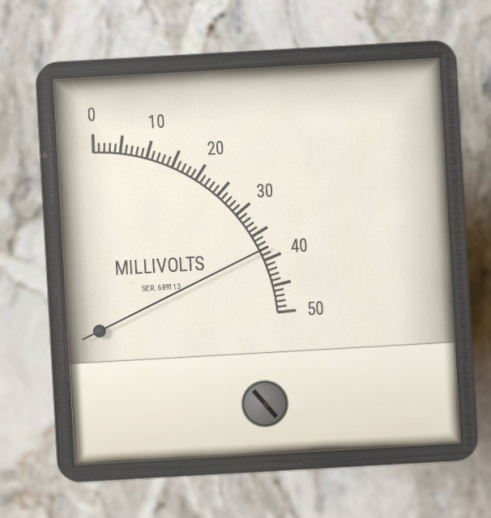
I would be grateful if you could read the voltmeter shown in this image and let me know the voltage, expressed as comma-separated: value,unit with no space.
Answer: 38,mV
